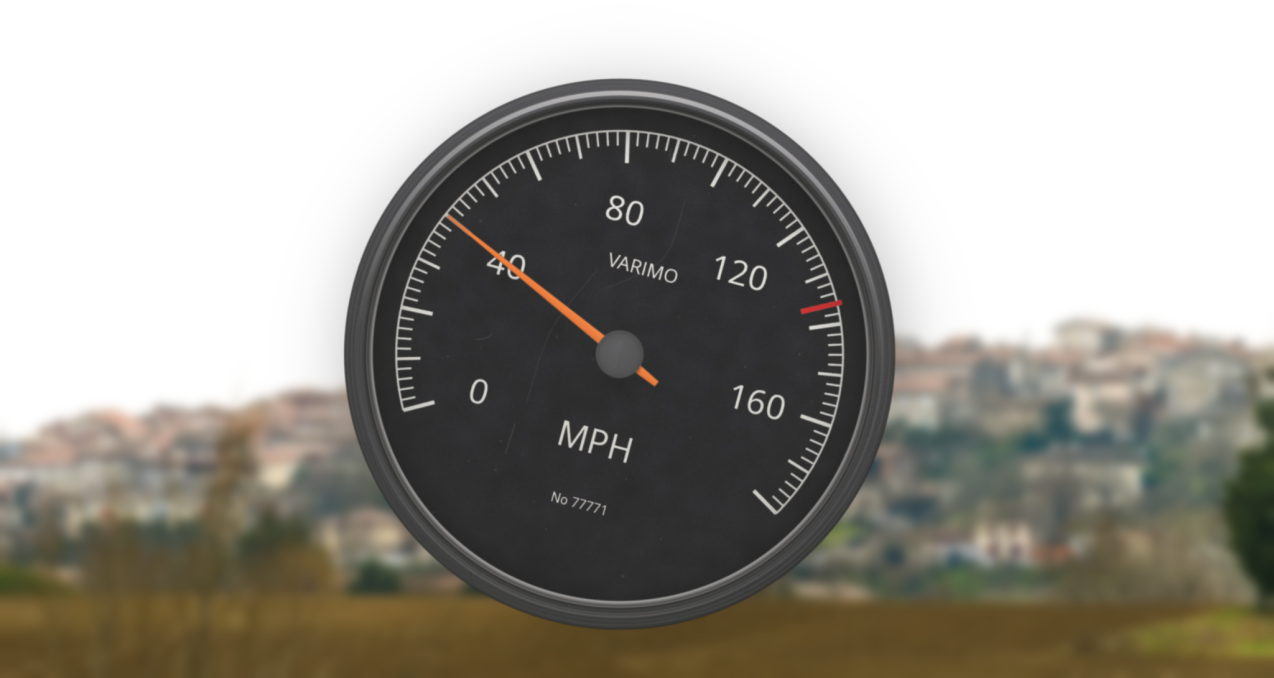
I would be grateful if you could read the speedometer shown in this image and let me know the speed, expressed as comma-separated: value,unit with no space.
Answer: 40,mph
